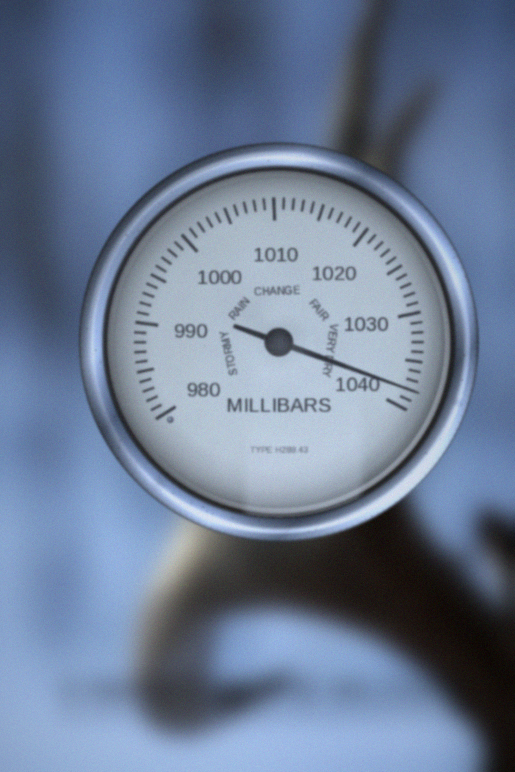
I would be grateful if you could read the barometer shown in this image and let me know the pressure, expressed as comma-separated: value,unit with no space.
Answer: 1038,mbar
